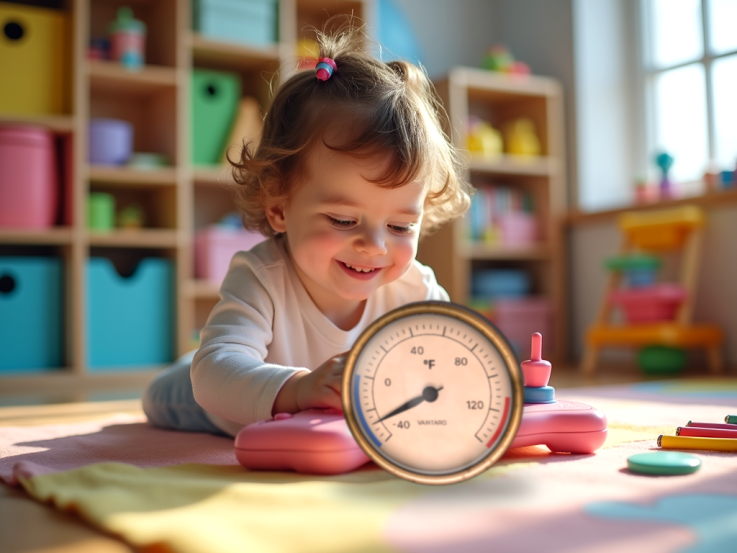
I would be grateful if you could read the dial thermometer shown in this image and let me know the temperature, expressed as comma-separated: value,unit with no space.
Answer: -28,°F
